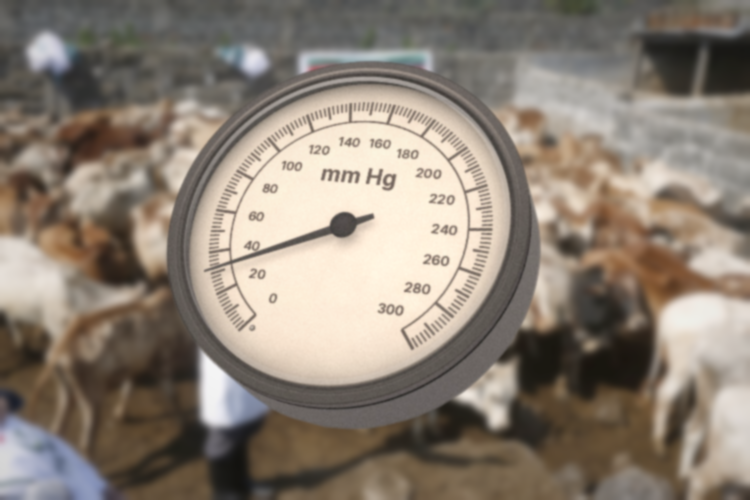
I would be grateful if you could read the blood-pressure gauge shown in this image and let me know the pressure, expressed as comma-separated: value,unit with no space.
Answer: 30,mmHg
